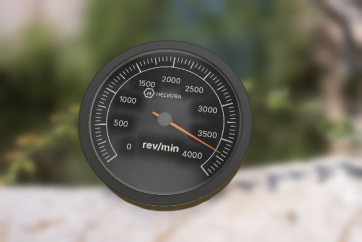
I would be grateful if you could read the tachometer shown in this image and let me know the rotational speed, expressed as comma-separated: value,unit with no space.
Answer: 3700,rpm
